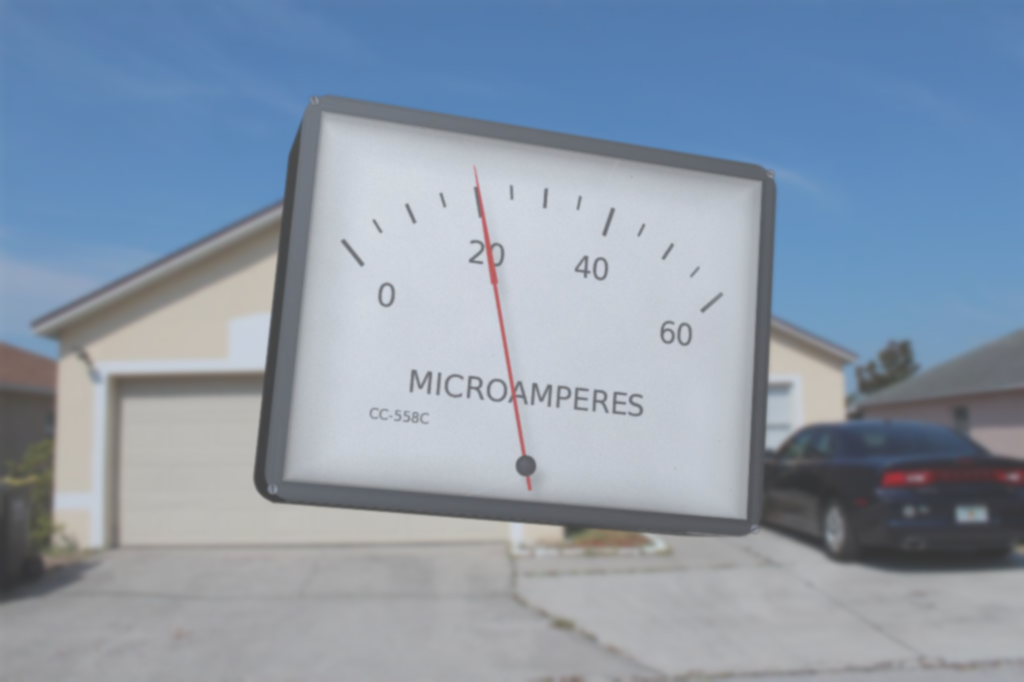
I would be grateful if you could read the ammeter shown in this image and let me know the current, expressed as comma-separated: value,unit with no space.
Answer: 20,µA
